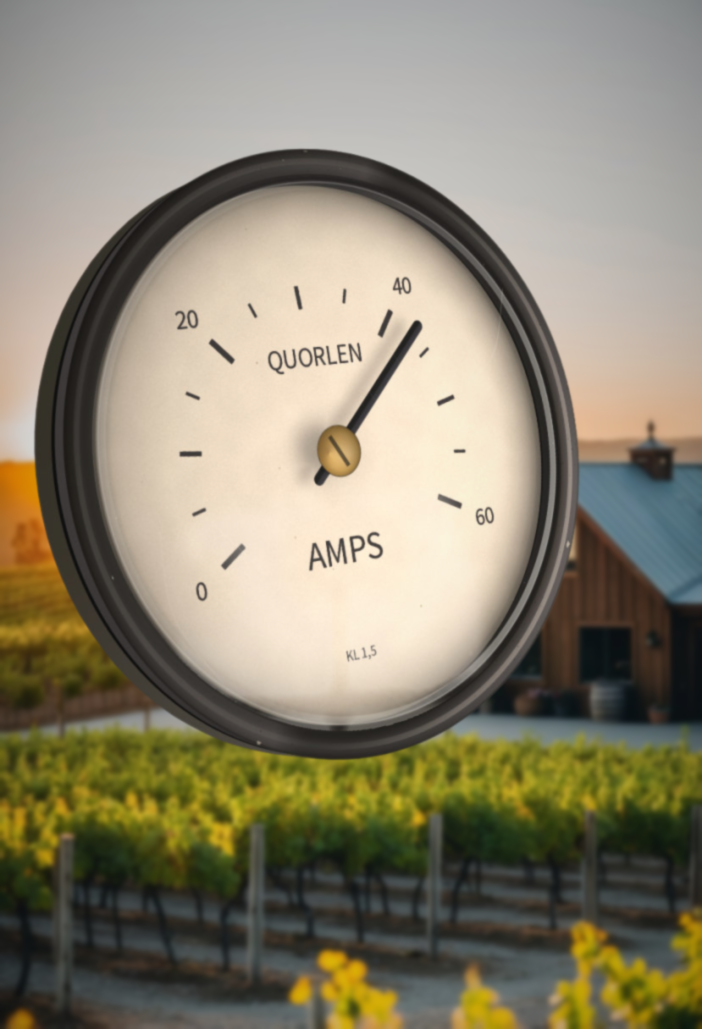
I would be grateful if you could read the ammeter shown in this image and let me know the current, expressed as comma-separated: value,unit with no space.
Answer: 42.5,A
